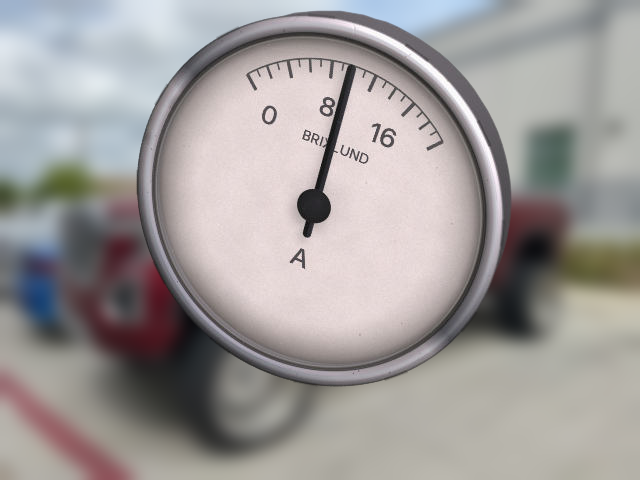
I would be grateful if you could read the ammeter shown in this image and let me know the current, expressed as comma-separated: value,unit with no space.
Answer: 10,A
